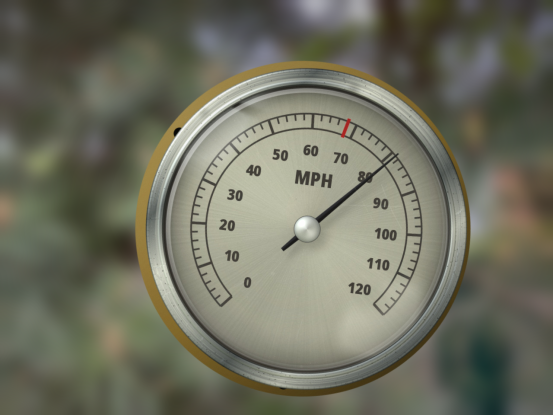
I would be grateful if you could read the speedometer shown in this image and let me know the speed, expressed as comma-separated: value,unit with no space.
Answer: 81,mph
